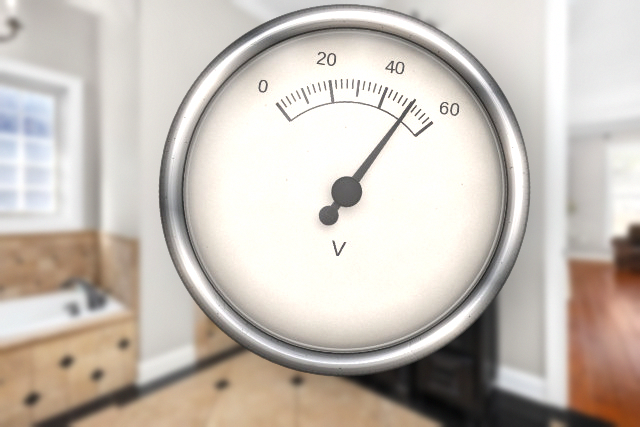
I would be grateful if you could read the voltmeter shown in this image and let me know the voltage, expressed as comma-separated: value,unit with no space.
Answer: 50,V
